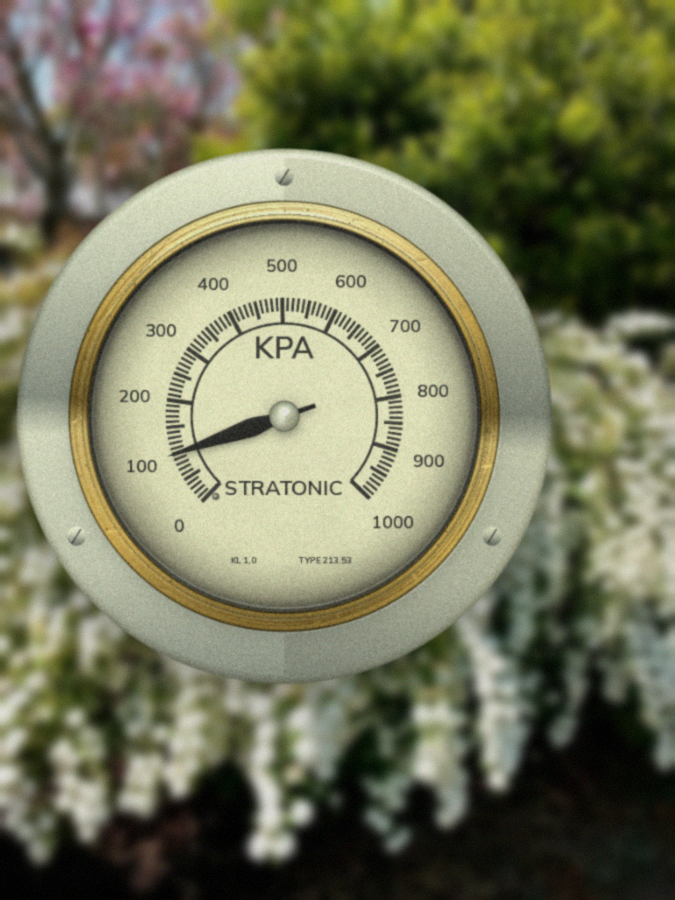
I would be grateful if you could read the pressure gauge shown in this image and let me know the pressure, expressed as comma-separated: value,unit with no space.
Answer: 100,kPa
